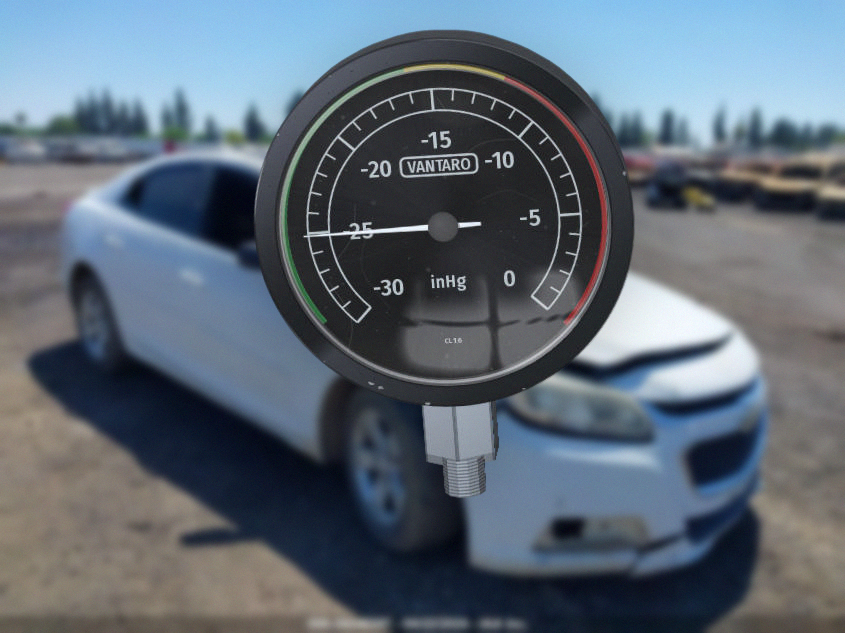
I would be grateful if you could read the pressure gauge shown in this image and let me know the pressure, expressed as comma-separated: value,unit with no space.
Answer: -25,inHg
